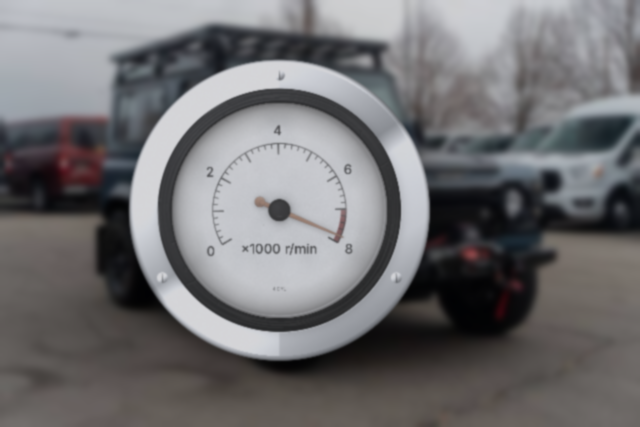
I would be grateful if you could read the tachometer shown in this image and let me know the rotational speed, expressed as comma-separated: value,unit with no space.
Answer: 7800,rpm
